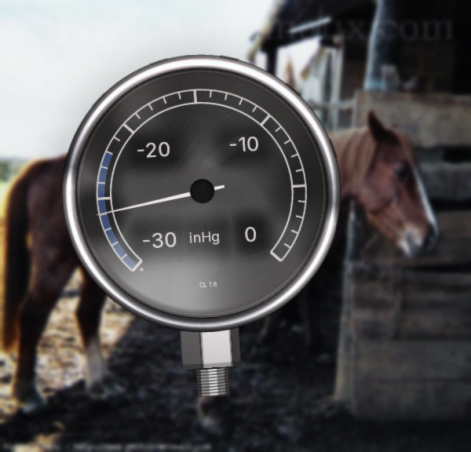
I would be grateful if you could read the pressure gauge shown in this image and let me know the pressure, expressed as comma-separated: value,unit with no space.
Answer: -26,inHg
